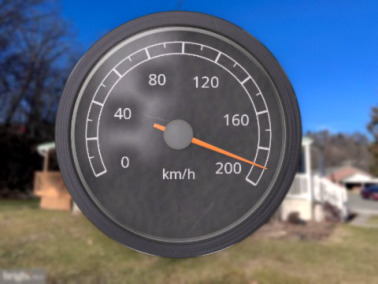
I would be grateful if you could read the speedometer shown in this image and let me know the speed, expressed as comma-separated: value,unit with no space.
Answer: 190,km/h
